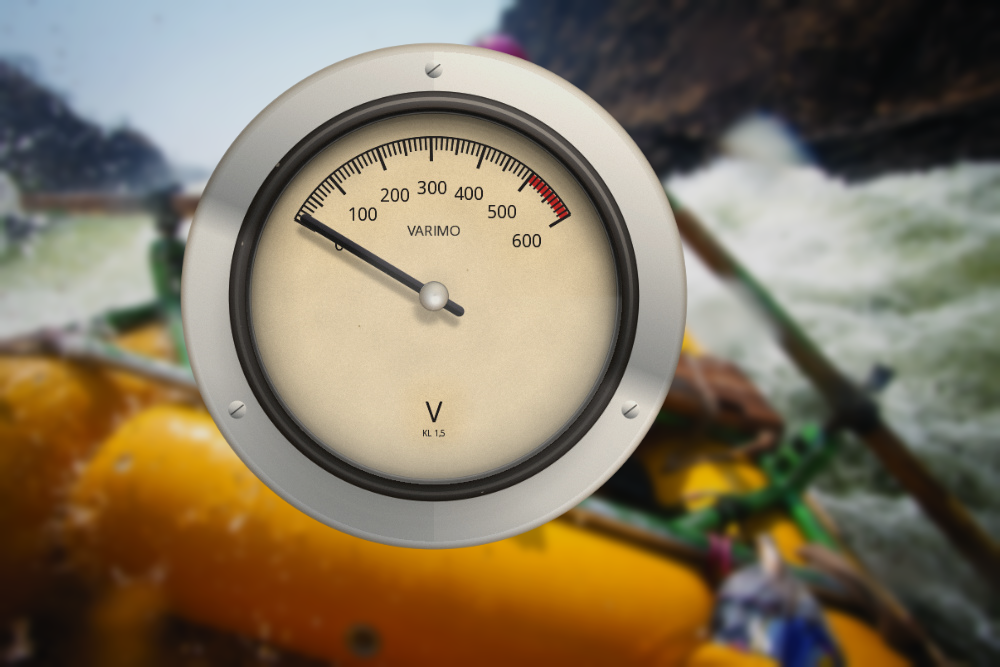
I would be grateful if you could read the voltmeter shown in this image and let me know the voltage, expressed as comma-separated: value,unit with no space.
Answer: 10,V
